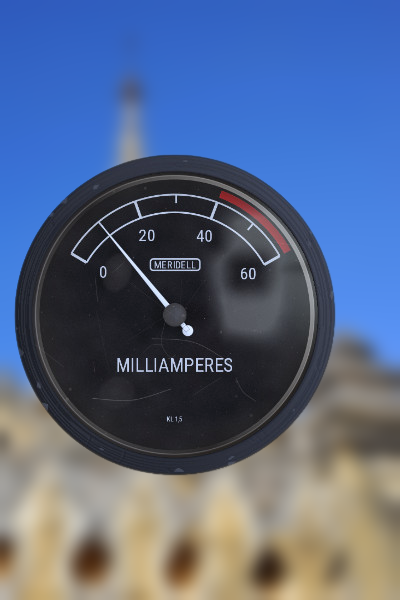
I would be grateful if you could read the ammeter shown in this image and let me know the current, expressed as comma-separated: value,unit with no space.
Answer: 10,mA
